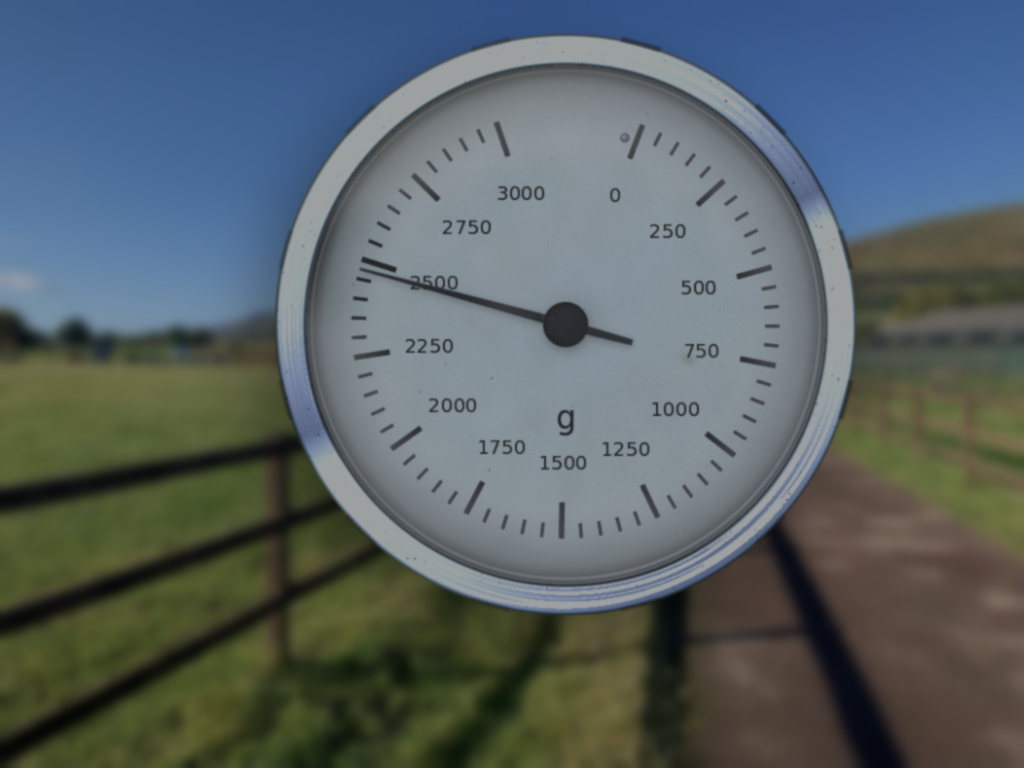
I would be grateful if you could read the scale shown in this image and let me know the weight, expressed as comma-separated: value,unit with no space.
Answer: 2475,g
